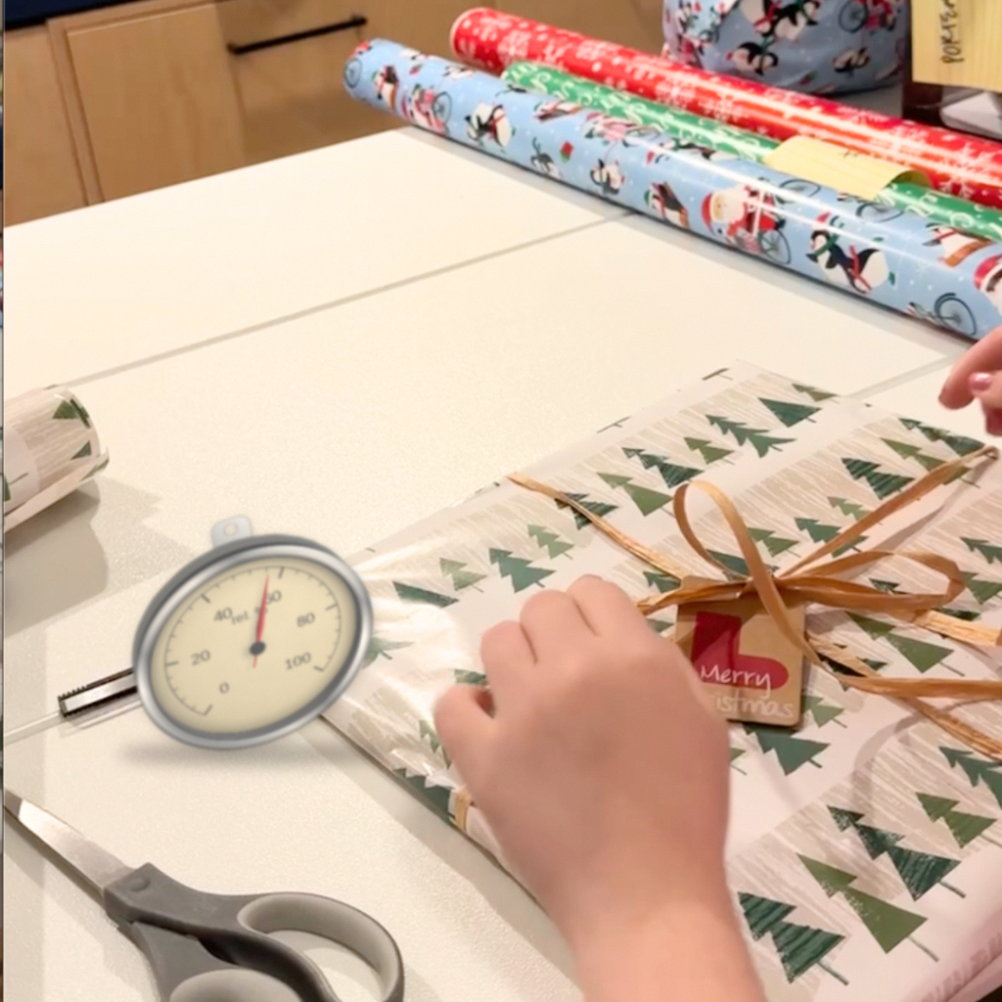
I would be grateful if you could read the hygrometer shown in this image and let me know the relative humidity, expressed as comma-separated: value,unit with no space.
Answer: 56,%
